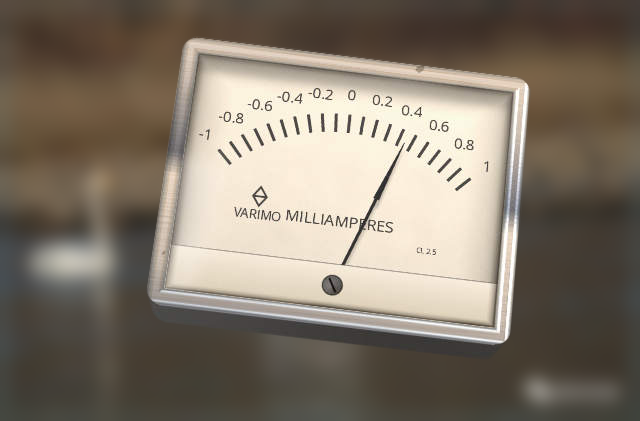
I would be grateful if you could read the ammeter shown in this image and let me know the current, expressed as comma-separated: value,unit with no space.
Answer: 0.45,mA
